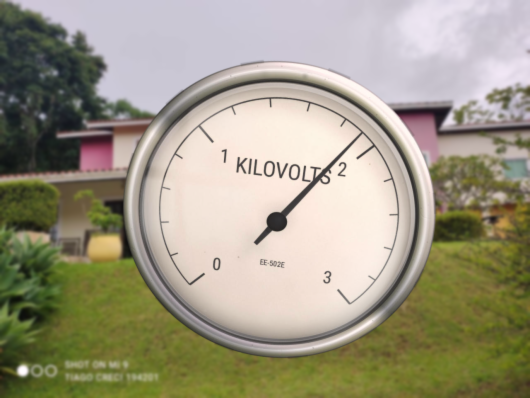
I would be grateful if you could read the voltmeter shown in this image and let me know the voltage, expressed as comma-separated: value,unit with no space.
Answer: 1.9,kV
